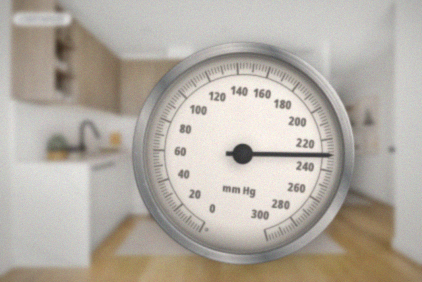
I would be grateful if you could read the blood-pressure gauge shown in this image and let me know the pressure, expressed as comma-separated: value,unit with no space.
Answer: 230,mmHg
